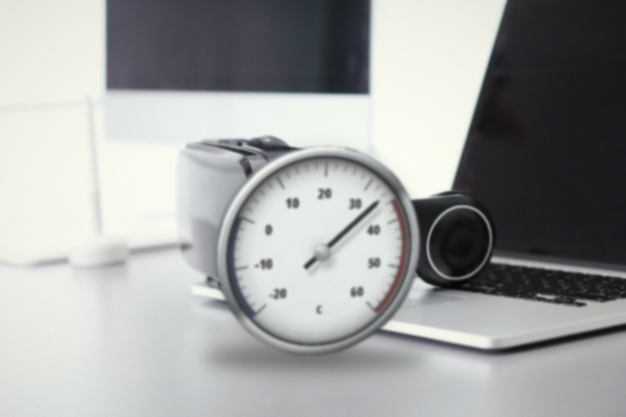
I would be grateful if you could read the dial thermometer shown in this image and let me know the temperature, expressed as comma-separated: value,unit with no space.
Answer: 34,°C
